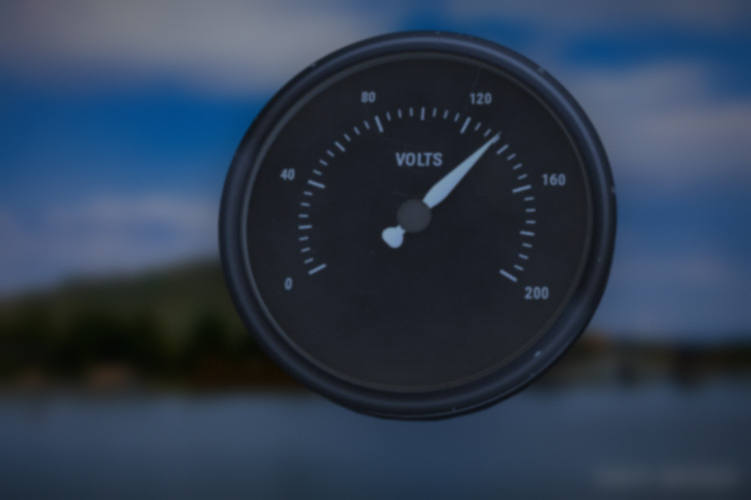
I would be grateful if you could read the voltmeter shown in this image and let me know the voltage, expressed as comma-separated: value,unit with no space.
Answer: 135,V
